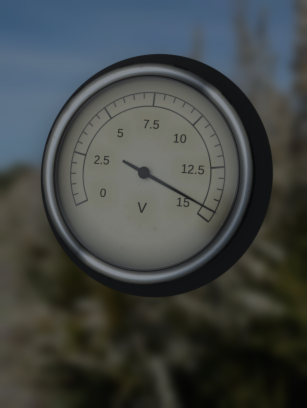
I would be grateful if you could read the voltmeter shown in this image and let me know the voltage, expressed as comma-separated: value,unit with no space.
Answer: 14.5,V
